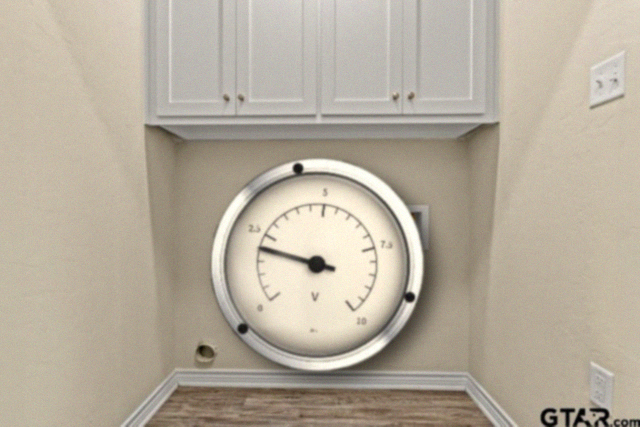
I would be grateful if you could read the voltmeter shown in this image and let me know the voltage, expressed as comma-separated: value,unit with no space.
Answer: 2,V
